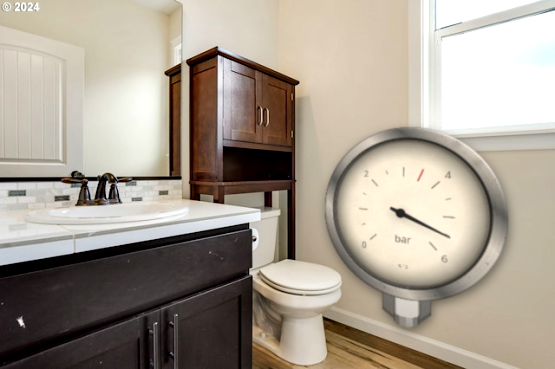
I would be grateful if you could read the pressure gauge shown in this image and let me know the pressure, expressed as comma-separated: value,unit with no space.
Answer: 5.5,bar
